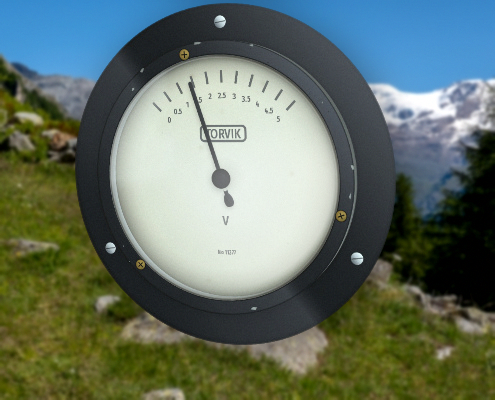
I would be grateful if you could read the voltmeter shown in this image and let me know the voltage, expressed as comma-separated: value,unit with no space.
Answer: 1.5,V
